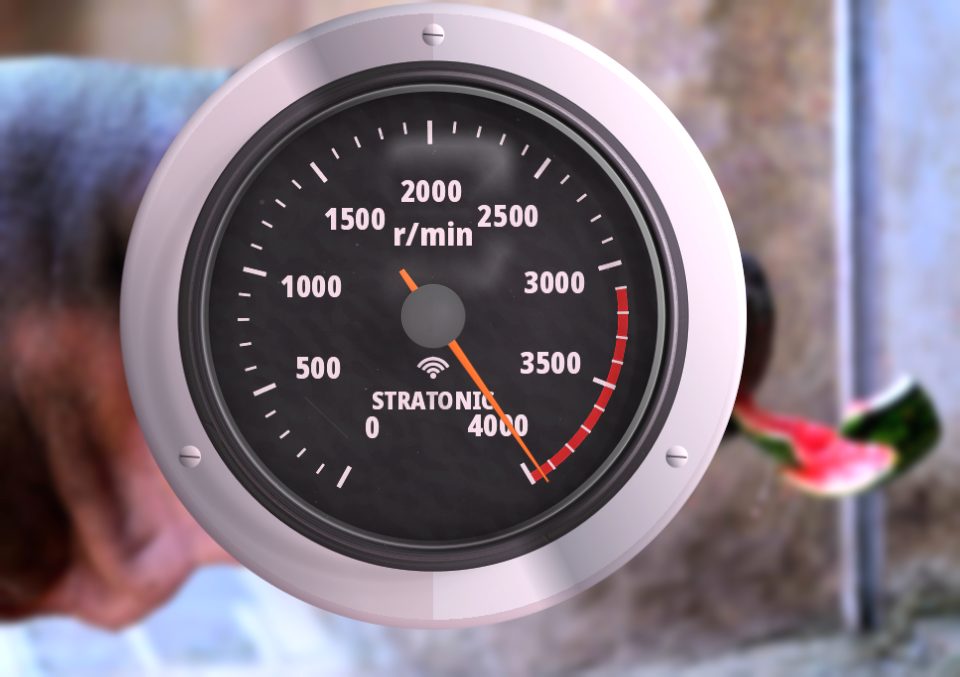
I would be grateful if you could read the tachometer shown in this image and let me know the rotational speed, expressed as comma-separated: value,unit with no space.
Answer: 3950,rpm
